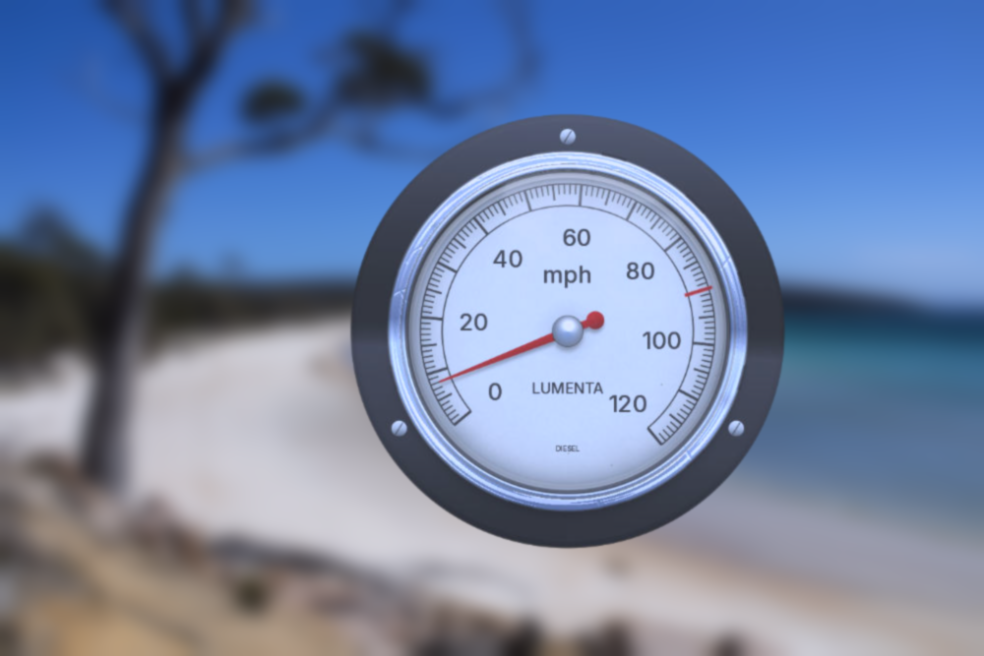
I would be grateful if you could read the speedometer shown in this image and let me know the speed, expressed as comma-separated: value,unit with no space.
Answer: 8,mph
